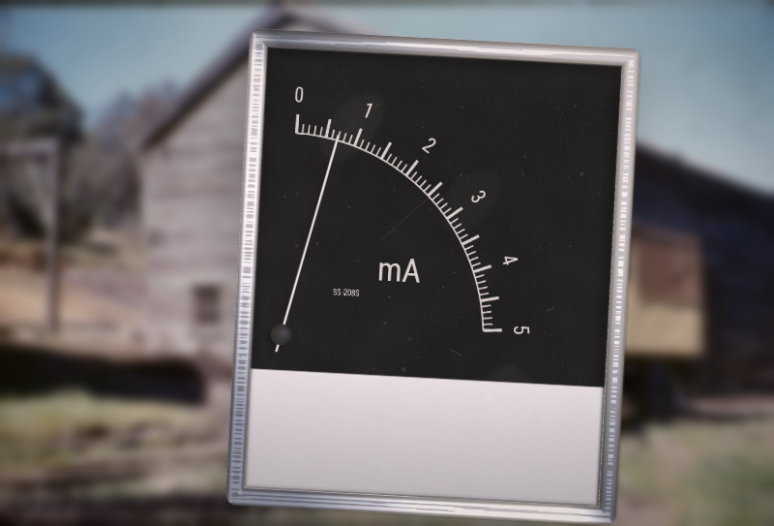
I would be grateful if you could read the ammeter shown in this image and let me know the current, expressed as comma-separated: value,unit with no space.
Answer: 0.7,mA
